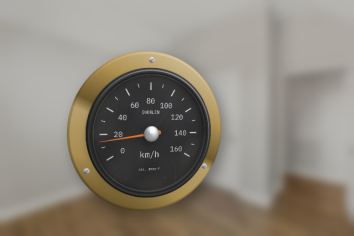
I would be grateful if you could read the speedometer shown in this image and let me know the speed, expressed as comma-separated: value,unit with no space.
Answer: 15,km/h
